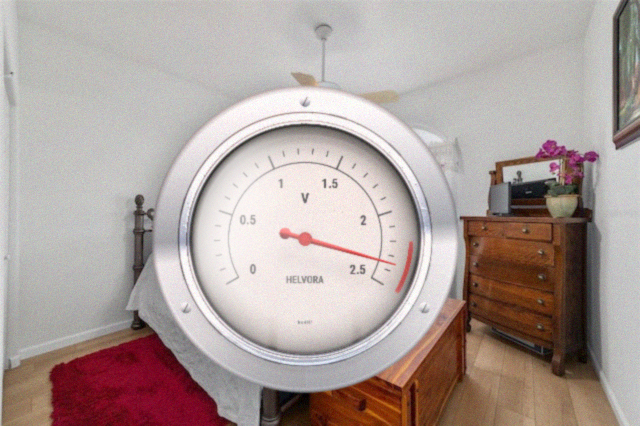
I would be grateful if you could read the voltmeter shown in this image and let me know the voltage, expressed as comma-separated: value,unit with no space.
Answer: 2.35,V
